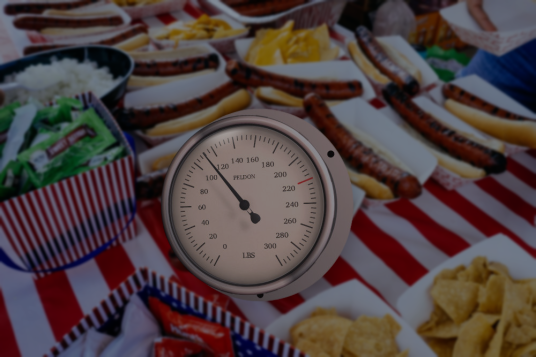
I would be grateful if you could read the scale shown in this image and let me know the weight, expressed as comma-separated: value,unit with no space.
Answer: 112,lb
